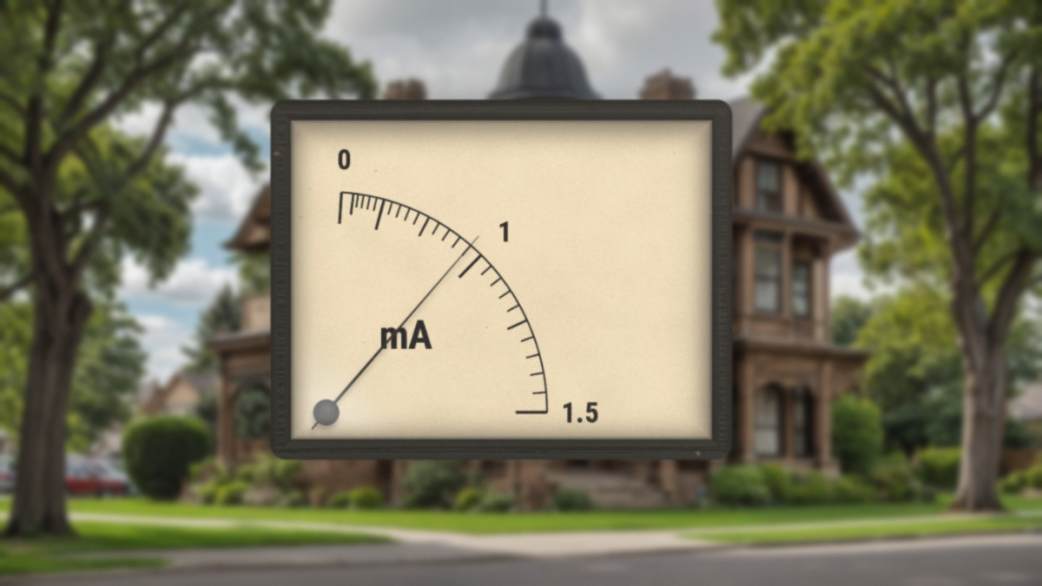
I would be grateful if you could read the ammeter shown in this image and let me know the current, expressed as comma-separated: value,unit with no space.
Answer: 0.95,mA
